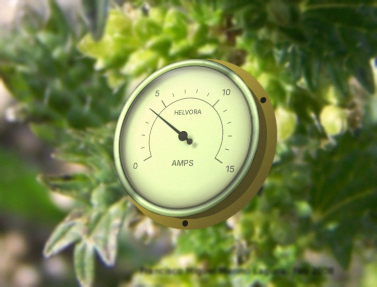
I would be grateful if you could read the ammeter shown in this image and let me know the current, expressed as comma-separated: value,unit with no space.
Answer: 4,A
